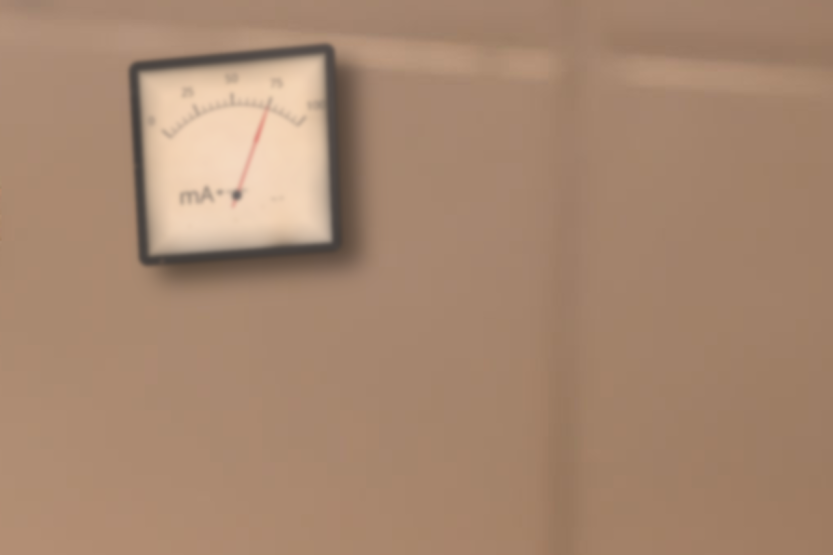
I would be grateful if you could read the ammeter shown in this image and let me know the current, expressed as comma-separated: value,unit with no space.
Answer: 75,mA
